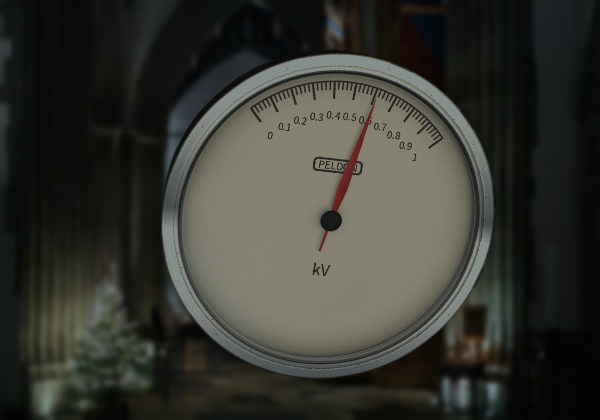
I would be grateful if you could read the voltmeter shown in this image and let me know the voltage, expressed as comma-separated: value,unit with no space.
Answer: 0.6,kV
